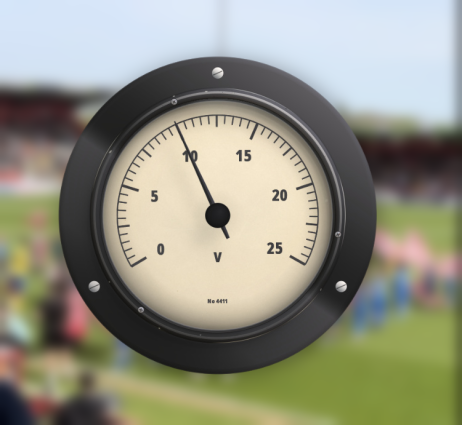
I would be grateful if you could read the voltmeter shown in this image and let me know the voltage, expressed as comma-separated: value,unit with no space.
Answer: 10,V
